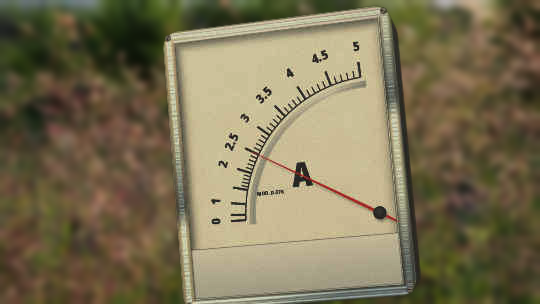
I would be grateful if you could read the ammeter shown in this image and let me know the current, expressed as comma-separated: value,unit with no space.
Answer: 2.5,A
